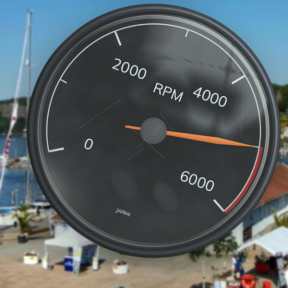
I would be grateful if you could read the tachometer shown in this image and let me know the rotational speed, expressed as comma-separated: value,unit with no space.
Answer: 5000,rpm
